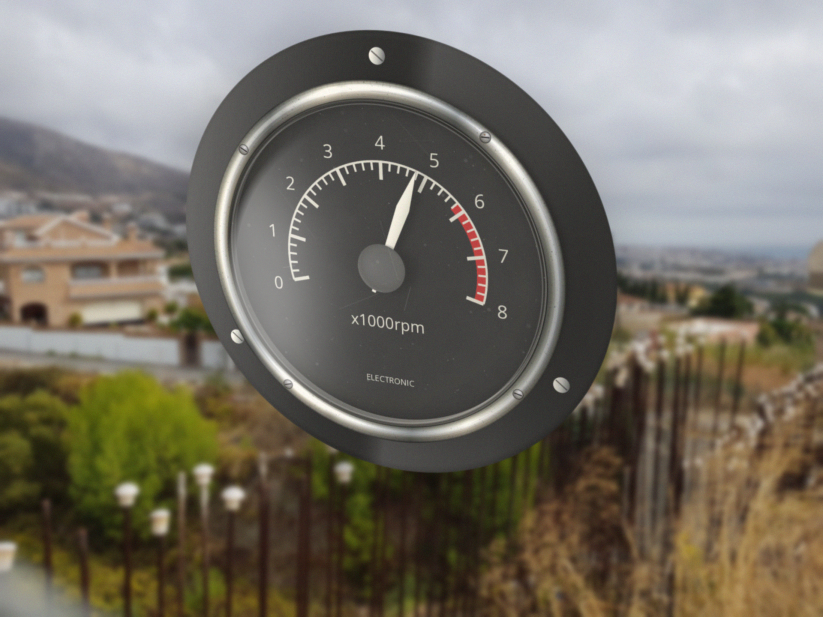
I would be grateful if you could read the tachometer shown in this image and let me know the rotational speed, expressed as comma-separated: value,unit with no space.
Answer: 4800,rpm
